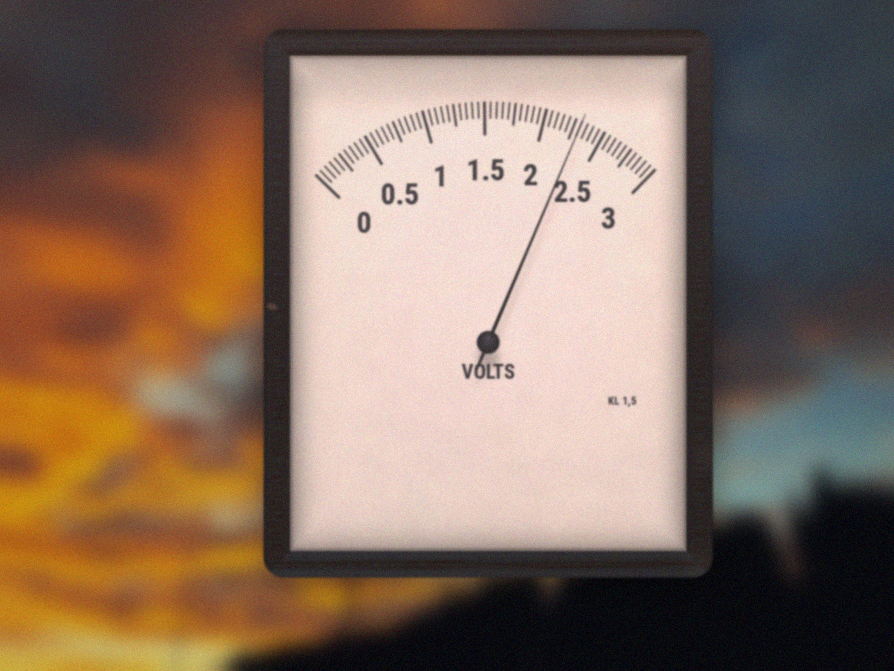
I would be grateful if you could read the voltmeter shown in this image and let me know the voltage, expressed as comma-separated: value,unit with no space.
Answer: 2.3,V
